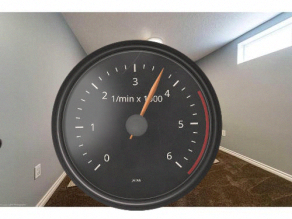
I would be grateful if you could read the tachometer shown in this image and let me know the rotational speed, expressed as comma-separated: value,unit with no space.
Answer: 3600,rpm
